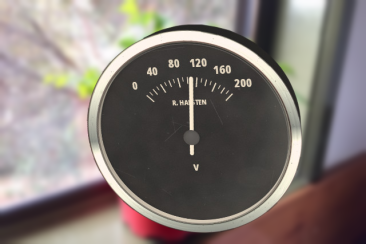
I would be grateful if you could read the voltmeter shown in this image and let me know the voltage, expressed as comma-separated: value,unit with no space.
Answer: 110,V
